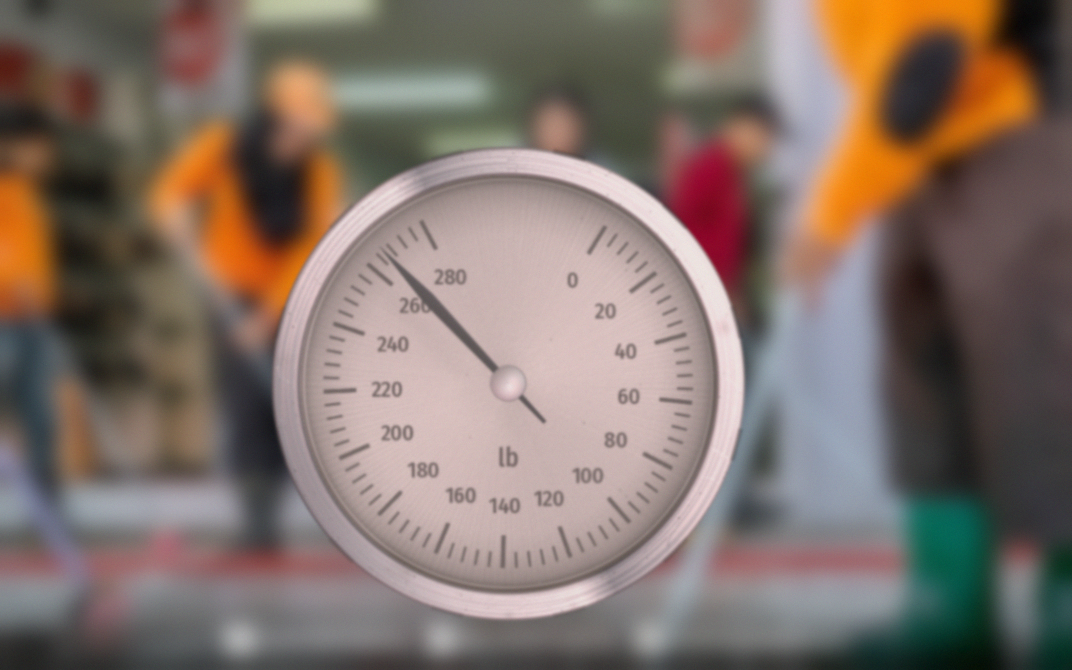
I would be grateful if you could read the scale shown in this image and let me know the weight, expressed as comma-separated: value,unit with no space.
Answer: 266,lb
